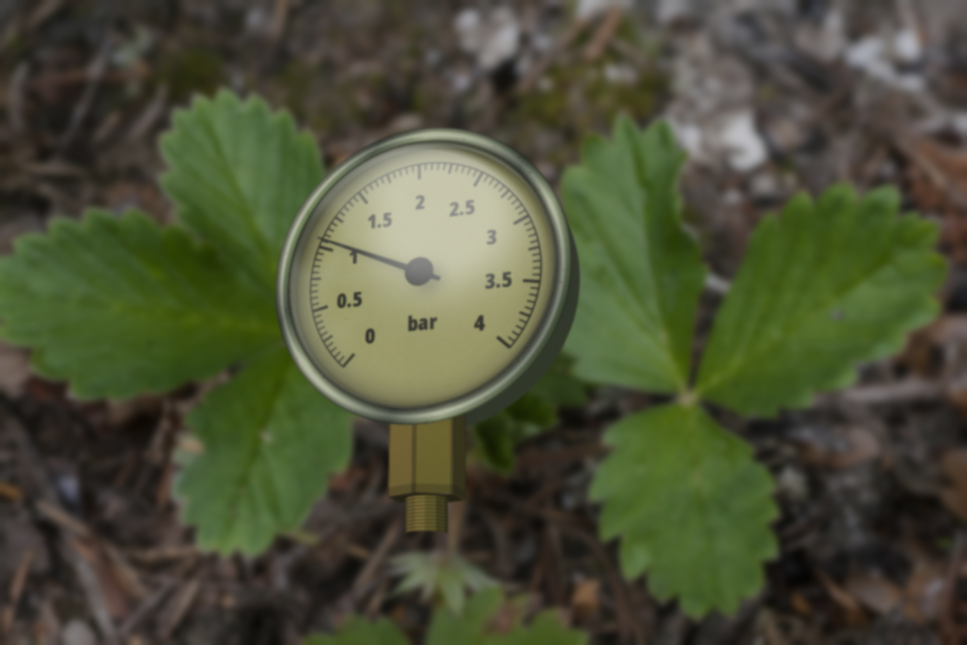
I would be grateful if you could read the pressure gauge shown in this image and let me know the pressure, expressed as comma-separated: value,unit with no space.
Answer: 1.05,bar
